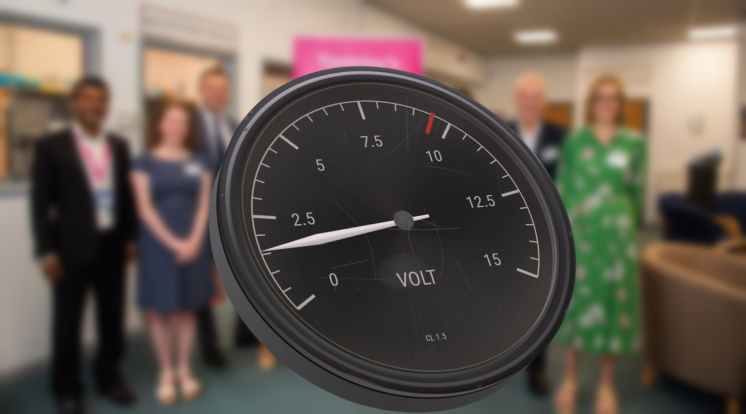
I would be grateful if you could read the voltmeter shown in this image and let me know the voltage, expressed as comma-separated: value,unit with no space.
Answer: 1.5,V
